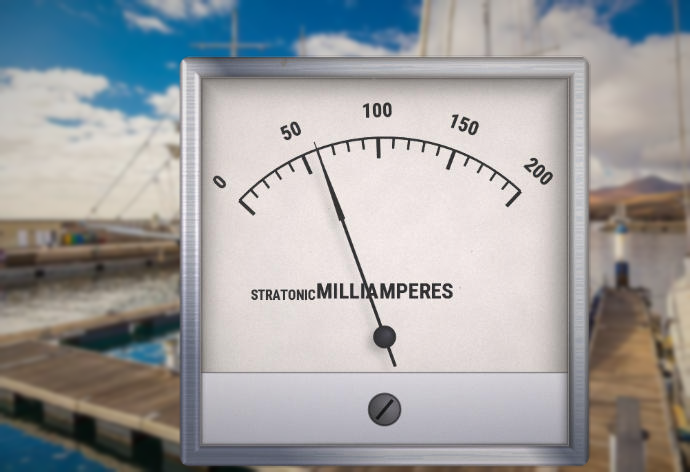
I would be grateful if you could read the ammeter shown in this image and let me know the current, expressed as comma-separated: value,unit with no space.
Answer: 60,mA
